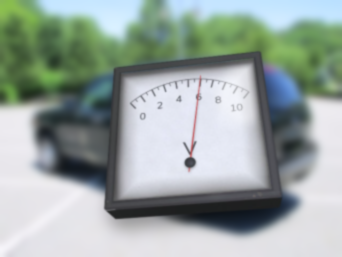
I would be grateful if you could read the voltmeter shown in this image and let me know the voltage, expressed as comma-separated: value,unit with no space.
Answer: 6,V
